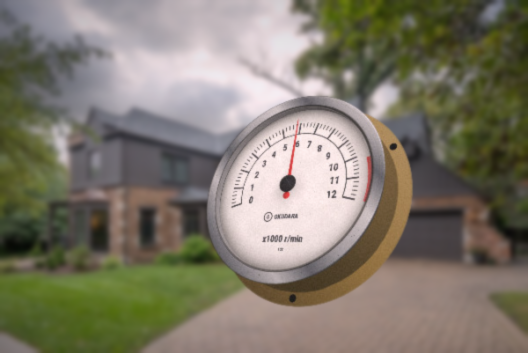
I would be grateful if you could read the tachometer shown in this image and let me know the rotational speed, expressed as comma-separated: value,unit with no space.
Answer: 6000,rpm
